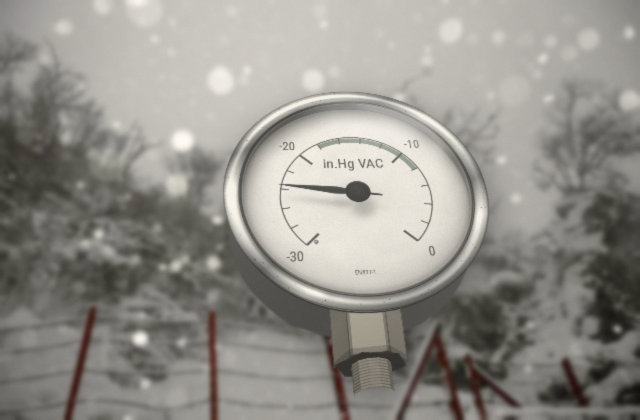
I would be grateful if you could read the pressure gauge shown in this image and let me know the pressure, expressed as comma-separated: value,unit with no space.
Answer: -24,inHg
